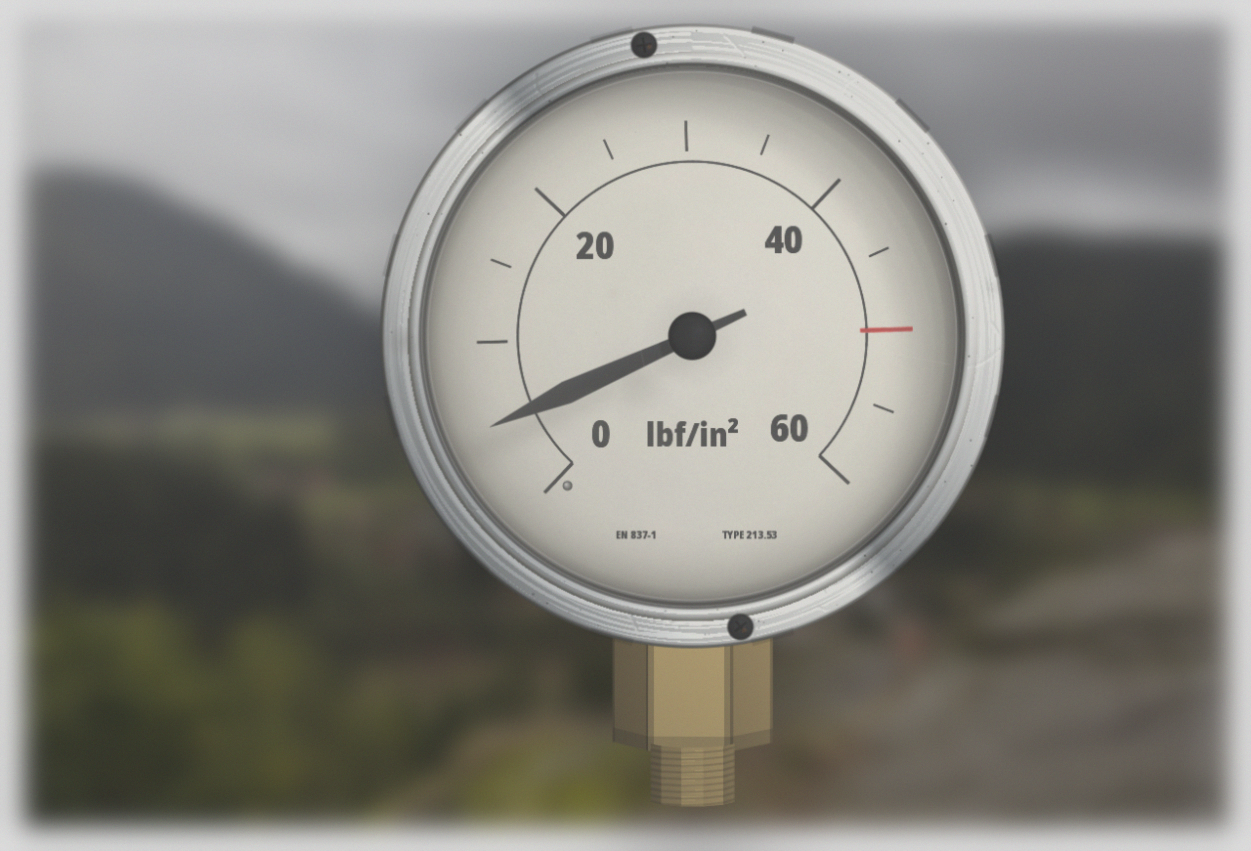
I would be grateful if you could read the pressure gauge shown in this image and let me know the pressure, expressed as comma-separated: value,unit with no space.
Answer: 5,psi
